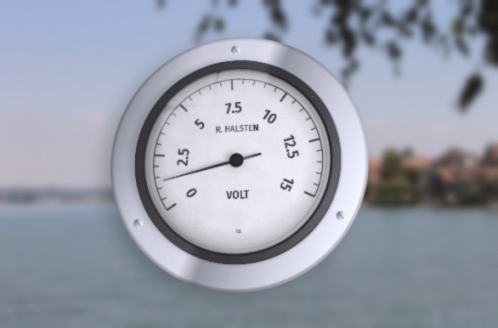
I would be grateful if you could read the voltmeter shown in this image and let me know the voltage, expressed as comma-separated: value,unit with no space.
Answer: 1.25,V
